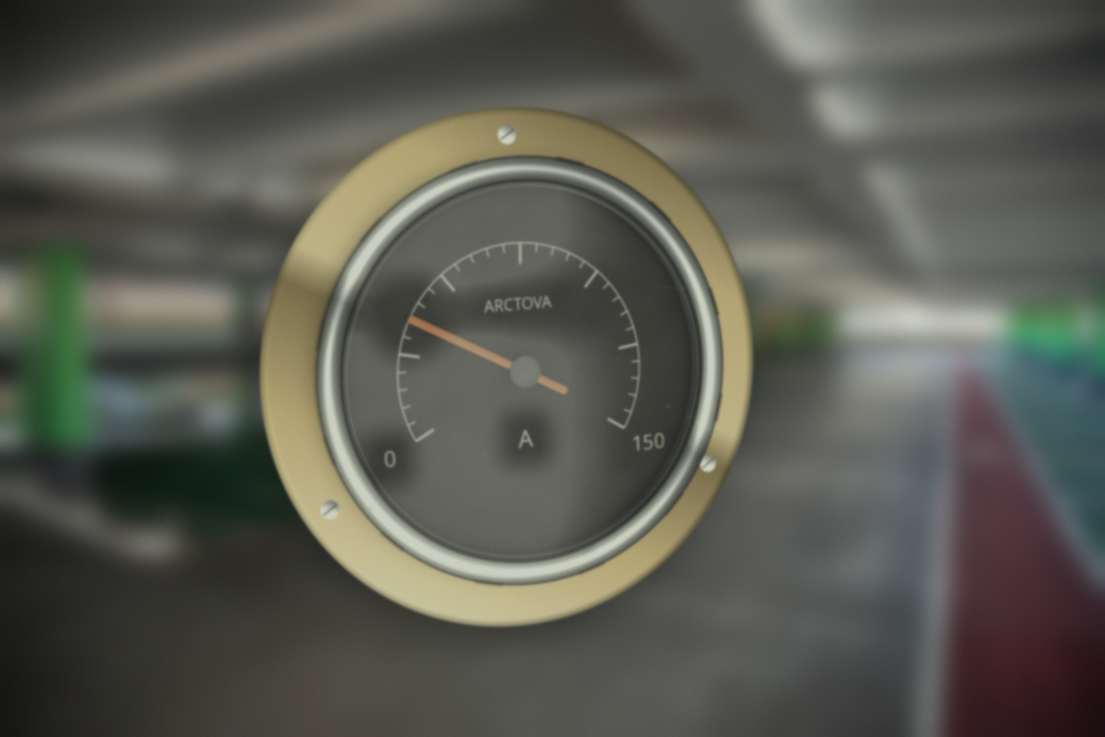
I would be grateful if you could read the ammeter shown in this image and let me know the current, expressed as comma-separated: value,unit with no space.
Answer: 35,A
